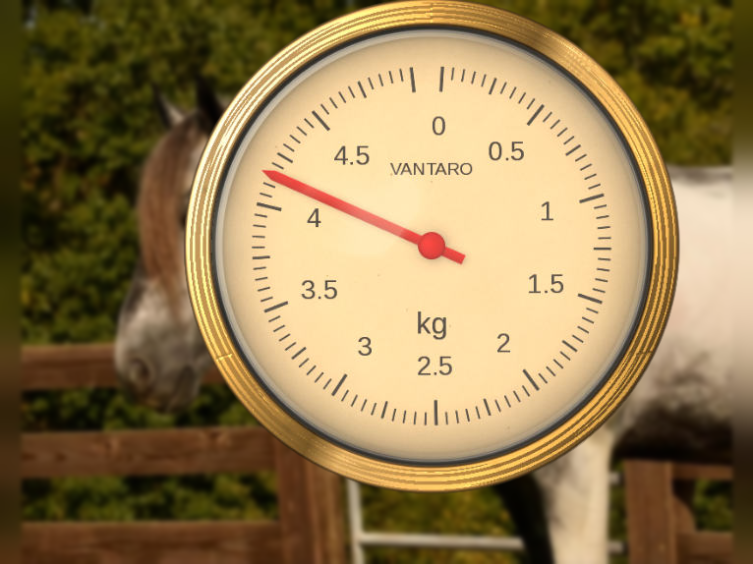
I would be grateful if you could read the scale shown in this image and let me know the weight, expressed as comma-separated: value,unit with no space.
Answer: 4.15,kg
